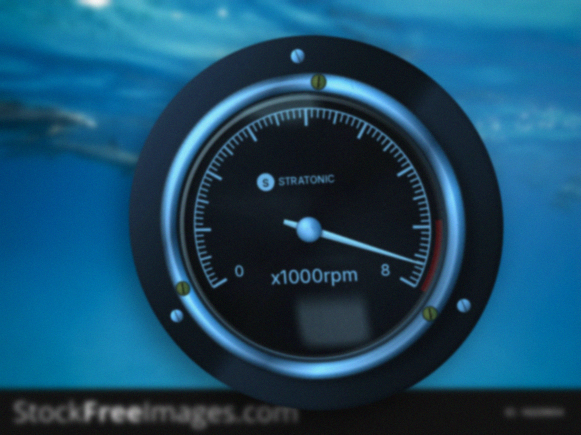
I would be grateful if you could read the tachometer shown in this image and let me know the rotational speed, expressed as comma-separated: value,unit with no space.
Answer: 7600,rpm
